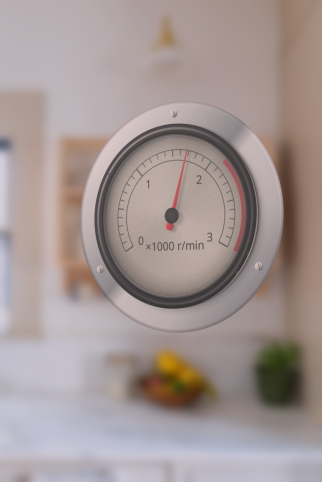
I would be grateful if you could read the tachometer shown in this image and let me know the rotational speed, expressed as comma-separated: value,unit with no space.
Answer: 1700,rpm
